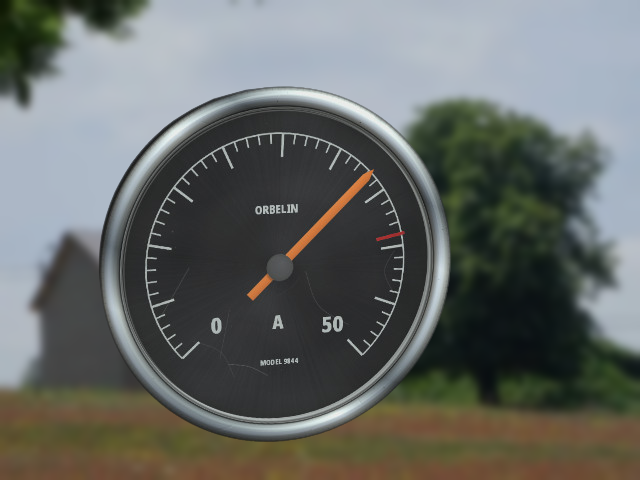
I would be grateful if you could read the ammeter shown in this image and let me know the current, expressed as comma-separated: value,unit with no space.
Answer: 33,A
